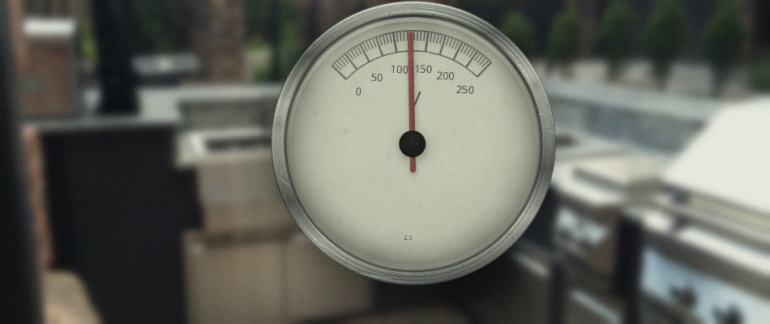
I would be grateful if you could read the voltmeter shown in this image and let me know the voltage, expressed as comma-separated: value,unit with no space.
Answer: 125,V
